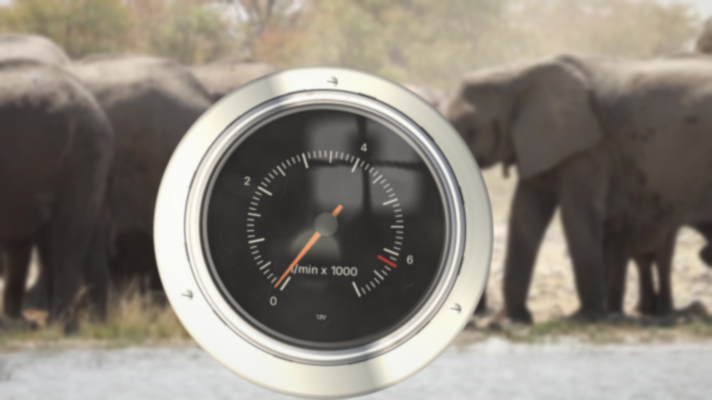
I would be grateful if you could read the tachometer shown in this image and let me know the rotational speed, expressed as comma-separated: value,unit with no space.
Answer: 100,rpm
